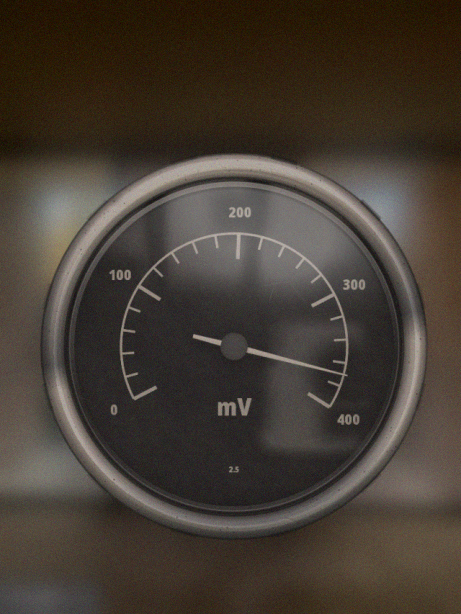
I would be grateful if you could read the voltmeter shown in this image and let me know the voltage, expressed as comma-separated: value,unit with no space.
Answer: 370,mV
